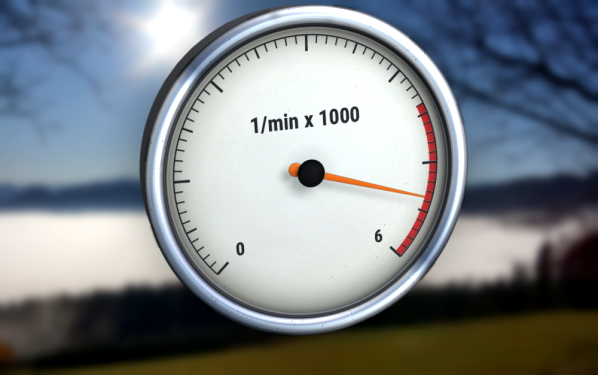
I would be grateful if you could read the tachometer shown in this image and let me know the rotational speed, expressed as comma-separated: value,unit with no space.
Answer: 5350,rpm
